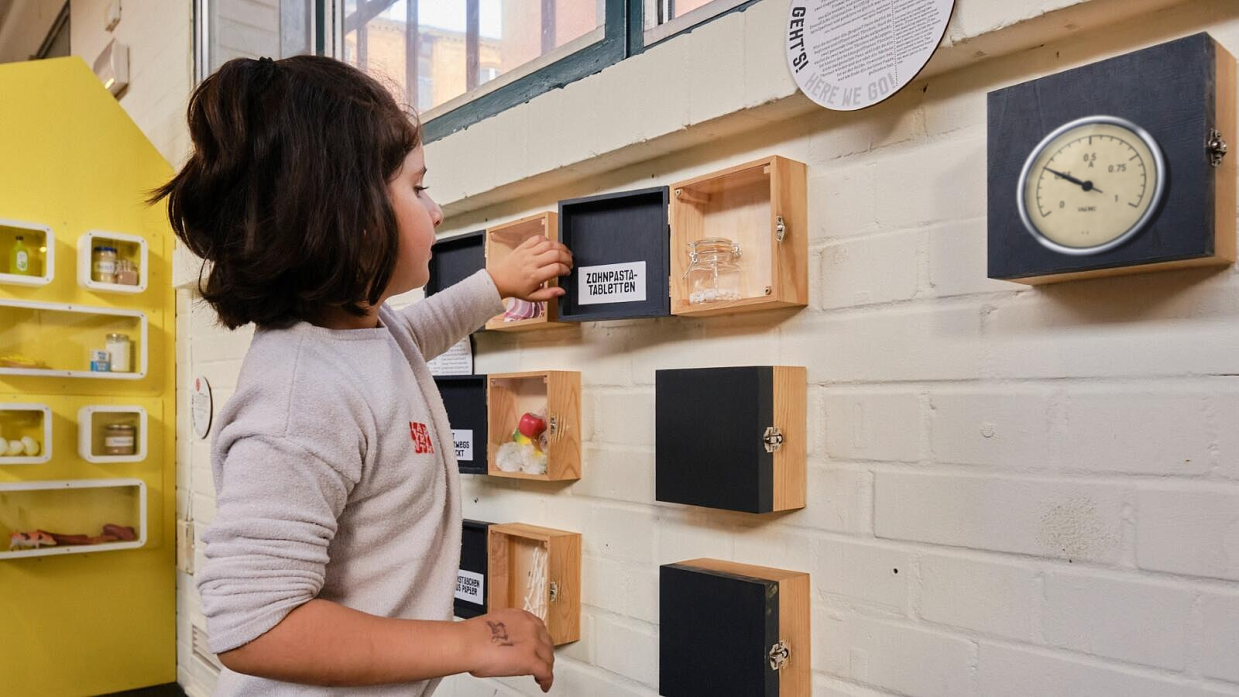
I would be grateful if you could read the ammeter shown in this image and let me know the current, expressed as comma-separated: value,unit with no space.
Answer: 0.25,A
